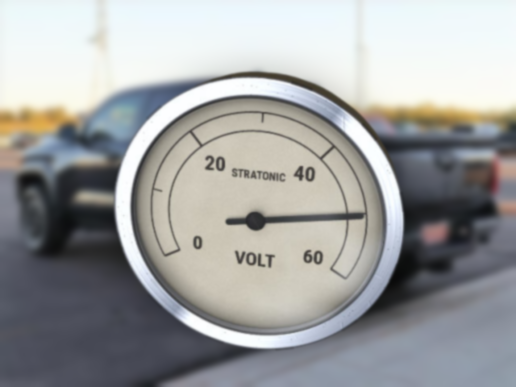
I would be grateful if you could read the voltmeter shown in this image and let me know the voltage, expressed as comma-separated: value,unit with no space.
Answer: 50,V
